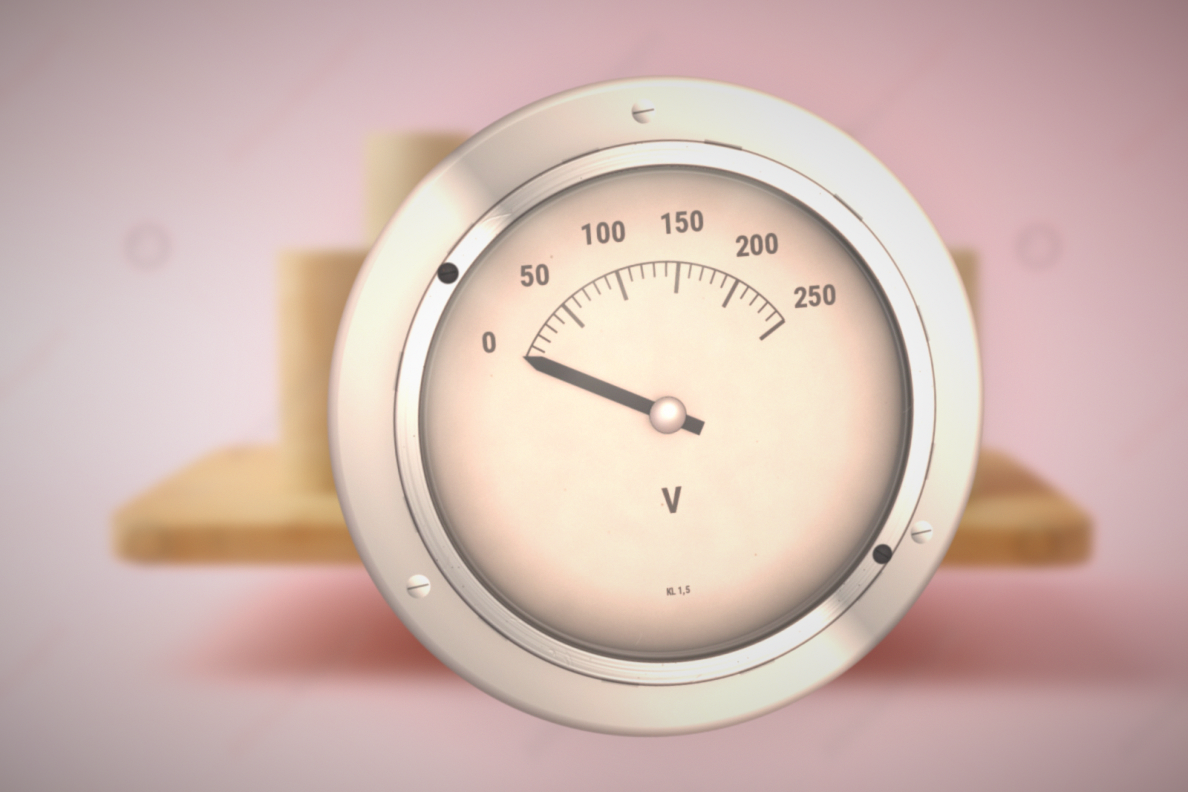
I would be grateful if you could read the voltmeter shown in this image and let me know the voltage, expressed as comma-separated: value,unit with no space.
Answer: 0,V
